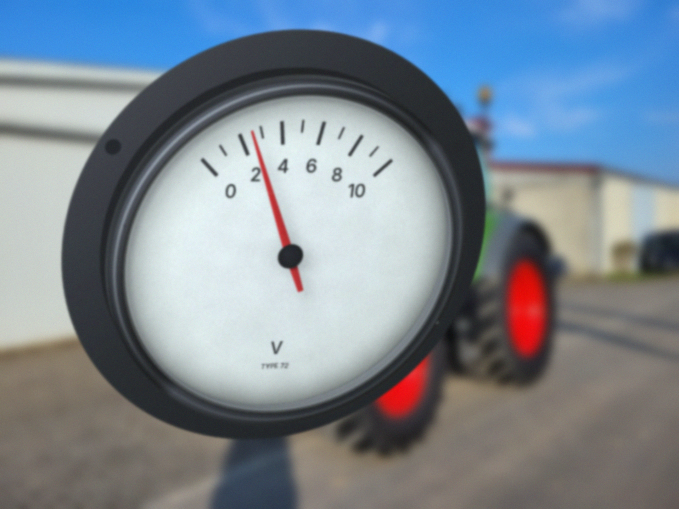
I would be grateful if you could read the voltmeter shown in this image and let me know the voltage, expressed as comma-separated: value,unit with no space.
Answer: 2.5,V
